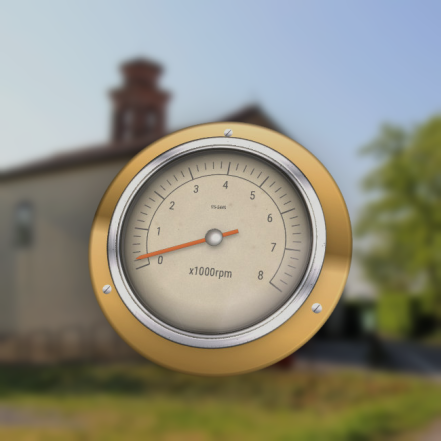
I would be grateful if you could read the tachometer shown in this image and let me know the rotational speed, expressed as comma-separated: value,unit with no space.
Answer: 200,rpm
